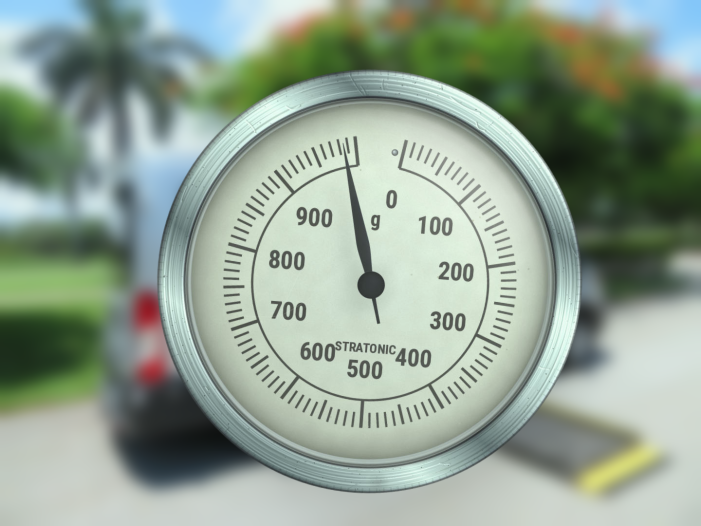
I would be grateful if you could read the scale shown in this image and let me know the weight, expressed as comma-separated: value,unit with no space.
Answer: 985,g
